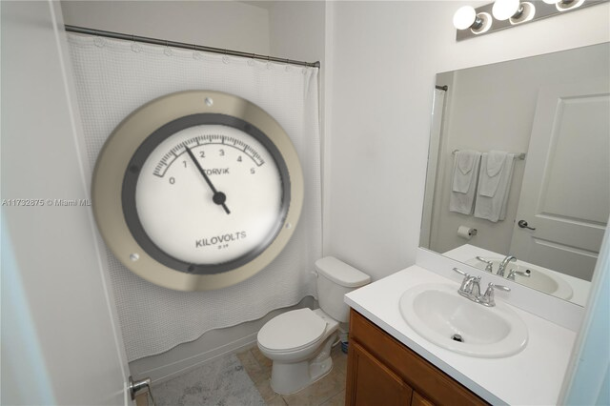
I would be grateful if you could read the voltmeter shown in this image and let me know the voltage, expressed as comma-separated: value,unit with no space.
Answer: 1.5,kV
